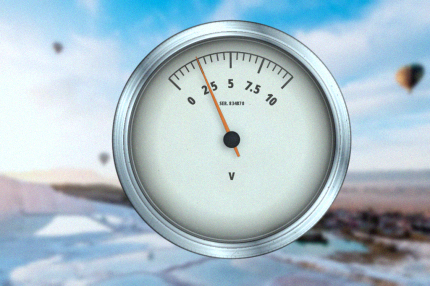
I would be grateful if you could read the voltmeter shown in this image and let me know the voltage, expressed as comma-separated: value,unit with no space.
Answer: 2.5,V
